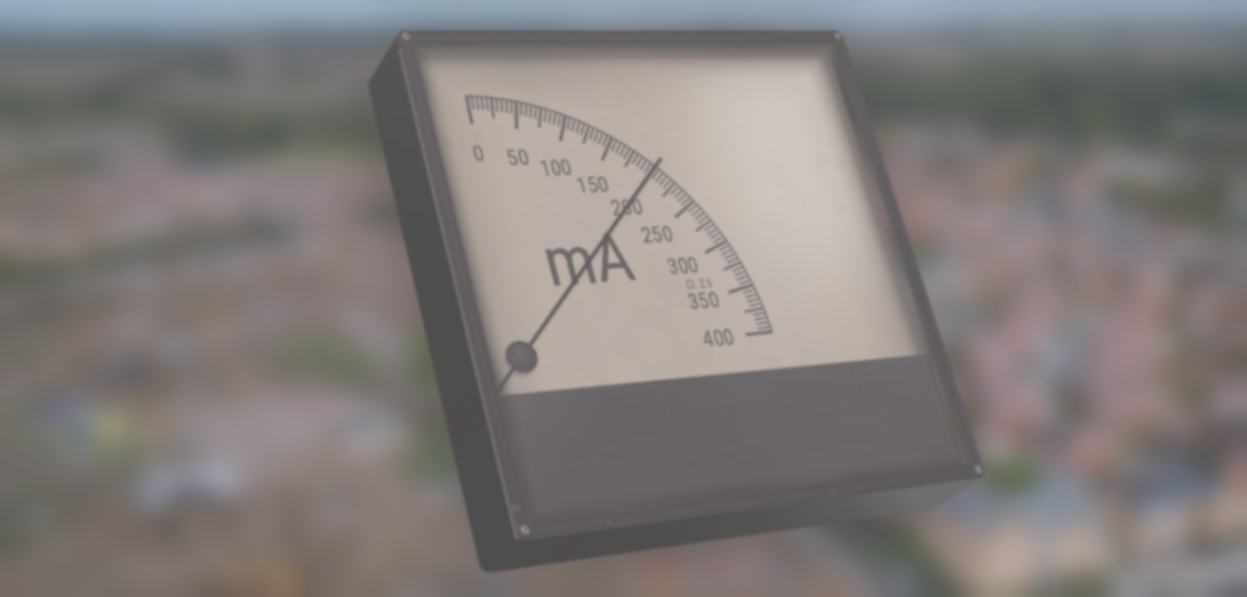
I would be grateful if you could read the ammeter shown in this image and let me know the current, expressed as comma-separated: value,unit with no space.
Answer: 200,mA
